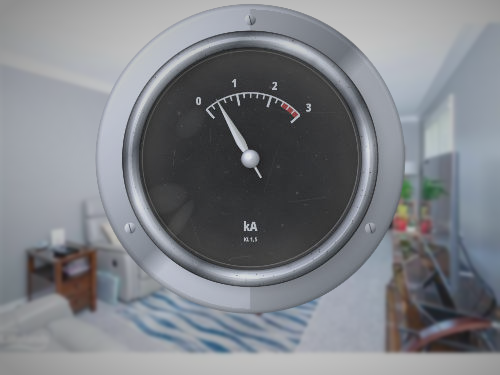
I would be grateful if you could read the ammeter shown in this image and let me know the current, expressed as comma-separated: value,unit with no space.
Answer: 0.4,kA
